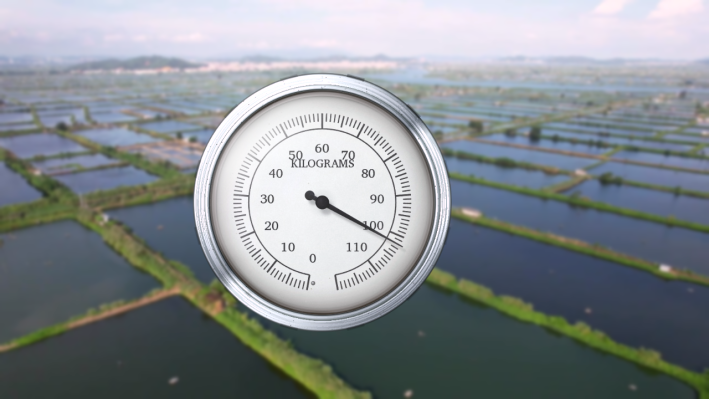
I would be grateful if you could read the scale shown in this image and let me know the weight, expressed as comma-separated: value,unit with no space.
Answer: 102,kg
